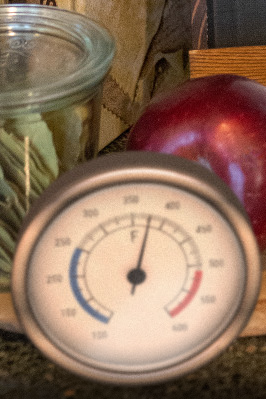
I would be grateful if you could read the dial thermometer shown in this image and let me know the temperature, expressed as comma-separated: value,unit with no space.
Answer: 375,°F
